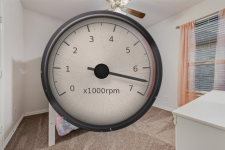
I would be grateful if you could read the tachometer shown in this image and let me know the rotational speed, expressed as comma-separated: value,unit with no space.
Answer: 6500,rpm
